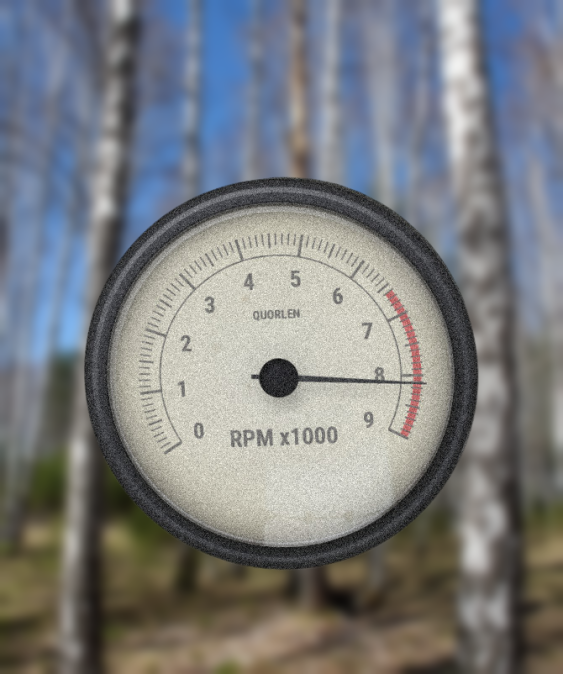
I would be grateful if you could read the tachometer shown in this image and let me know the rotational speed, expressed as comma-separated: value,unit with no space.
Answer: 8100,rpm
